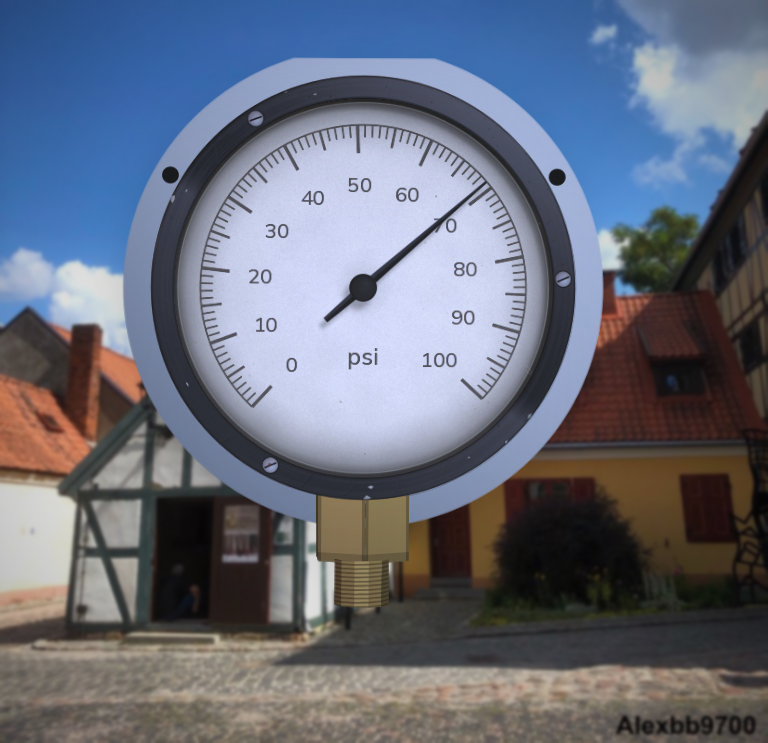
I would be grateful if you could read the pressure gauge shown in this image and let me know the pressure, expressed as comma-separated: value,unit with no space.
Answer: 69,psi
